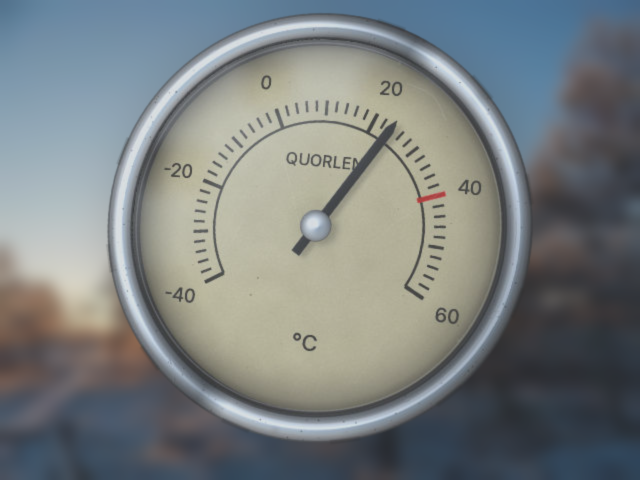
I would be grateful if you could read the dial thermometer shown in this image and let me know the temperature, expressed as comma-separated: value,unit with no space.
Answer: 24,°C
